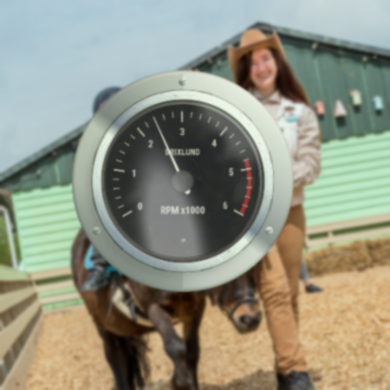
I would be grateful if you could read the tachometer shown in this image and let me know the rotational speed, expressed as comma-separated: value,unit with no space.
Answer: 2400,rpm
